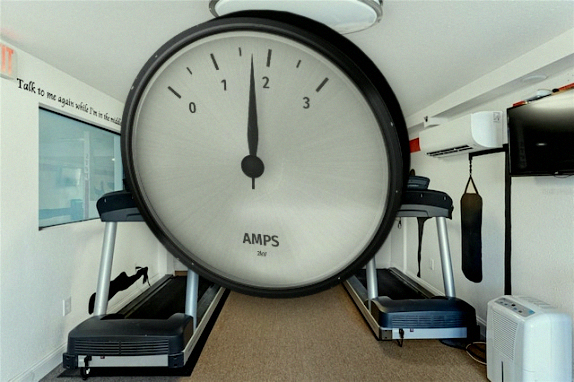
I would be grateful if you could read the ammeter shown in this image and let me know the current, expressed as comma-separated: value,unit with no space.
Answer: 1.75,A
